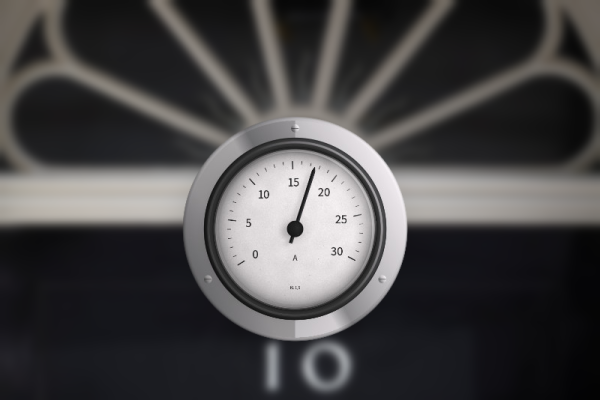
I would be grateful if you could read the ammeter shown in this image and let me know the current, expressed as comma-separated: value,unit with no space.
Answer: 17.5,A
